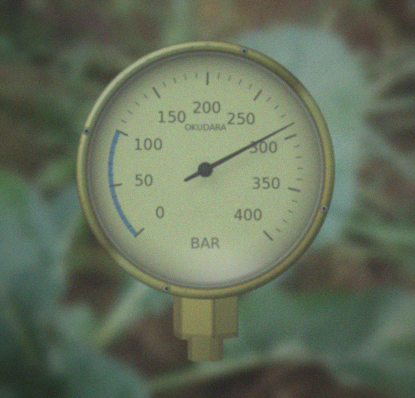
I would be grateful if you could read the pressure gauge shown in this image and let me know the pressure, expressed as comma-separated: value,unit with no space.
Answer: 290,bar
